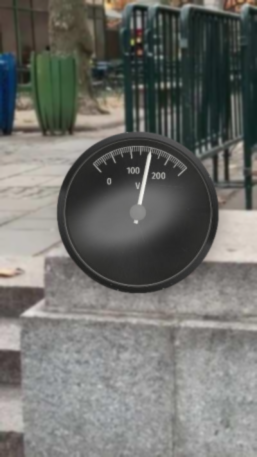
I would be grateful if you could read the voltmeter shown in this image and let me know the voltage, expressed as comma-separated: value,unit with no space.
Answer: 150,V
